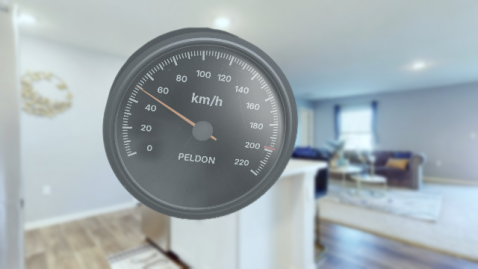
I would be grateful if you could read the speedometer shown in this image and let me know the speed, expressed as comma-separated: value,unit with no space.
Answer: 50,km/h
